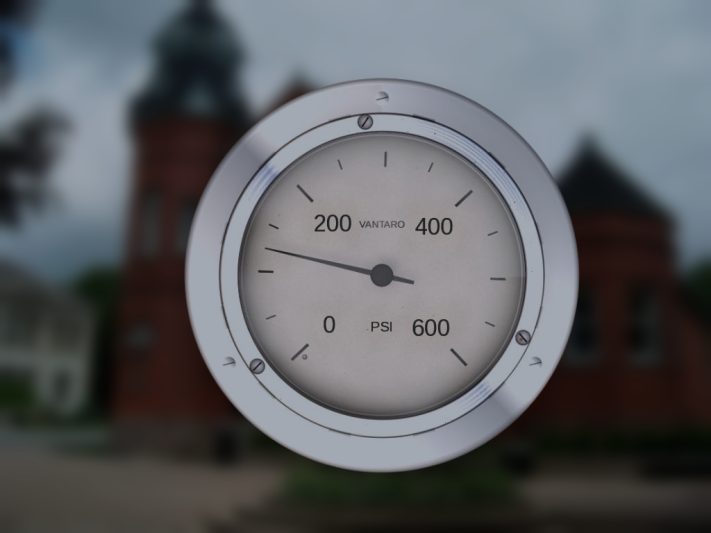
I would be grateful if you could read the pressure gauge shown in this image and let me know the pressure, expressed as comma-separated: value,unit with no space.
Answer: 125,psi
